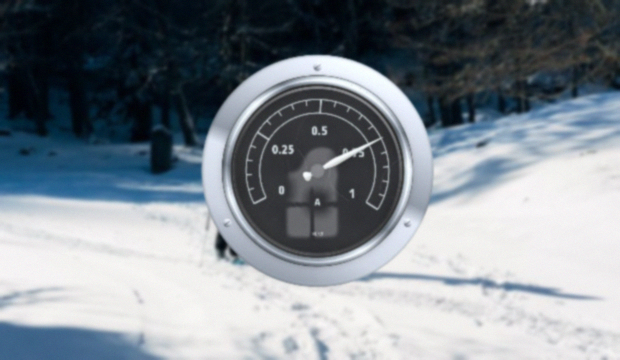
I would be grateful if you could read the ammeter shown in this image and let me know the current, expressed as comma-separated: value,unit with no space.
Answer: 0.75,A
